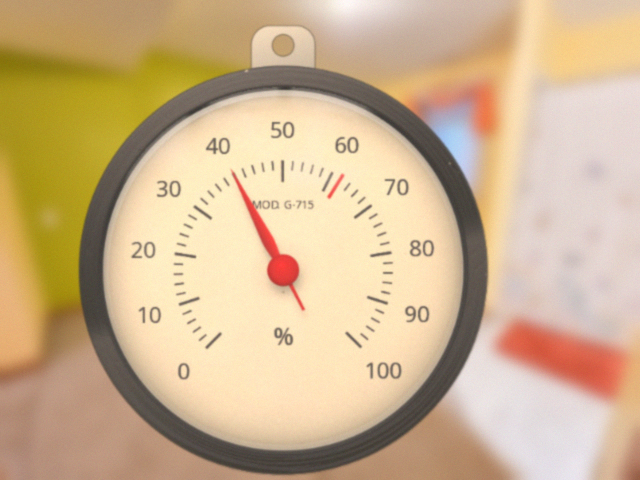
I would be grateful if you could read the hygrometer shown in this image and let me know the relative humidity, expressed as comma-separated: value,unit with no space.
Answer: 40,%
